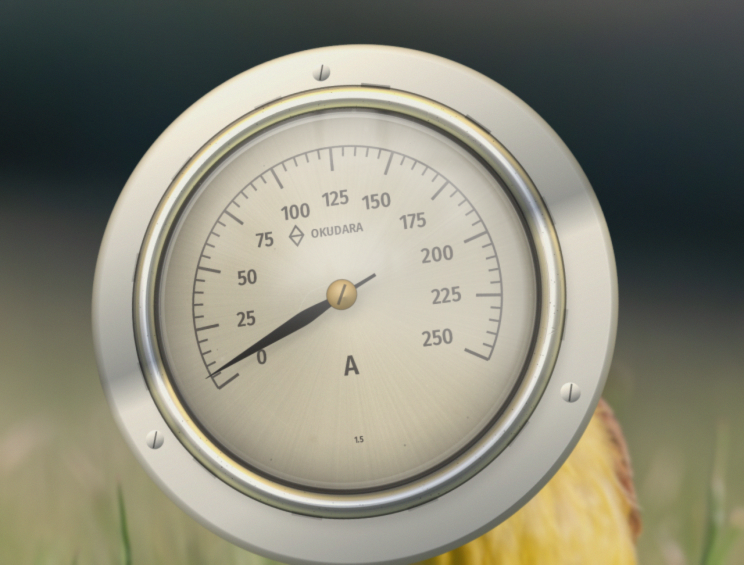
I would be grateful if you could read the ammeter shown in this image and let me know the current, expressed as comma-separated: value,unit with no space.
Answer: 5,A
